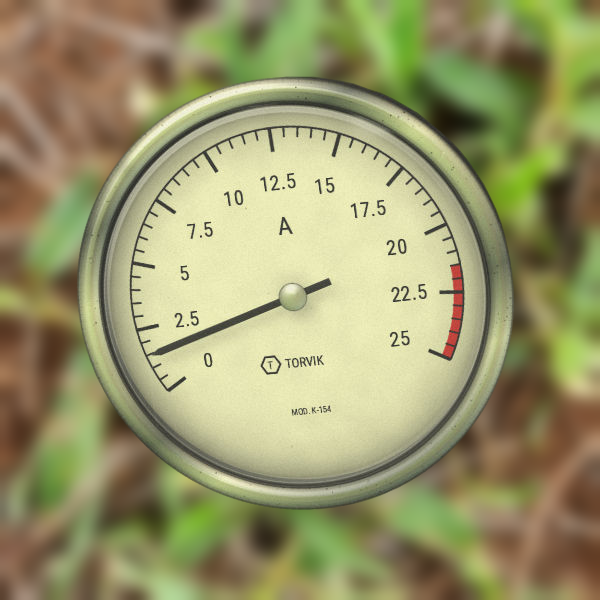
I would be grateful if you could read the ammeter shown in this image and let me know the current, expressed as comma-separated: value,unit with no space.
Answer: 1.5,A
